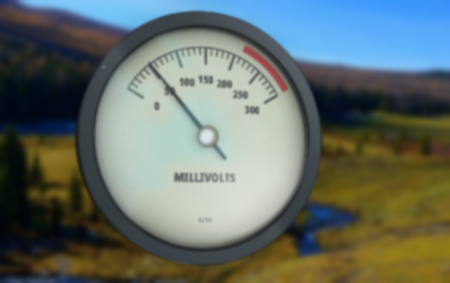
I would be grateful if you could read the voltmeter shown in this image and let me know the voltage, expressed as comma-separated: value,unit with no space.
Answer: 50,mV
